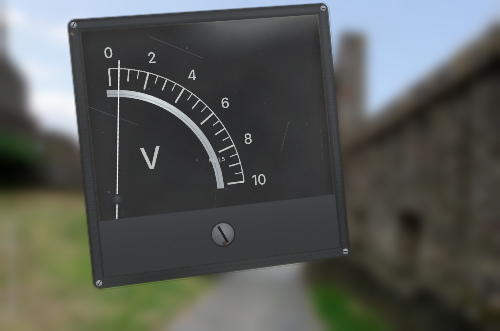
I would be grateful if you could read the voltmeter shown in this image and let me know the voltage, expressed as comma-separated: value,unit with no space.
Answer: 0.5,V
